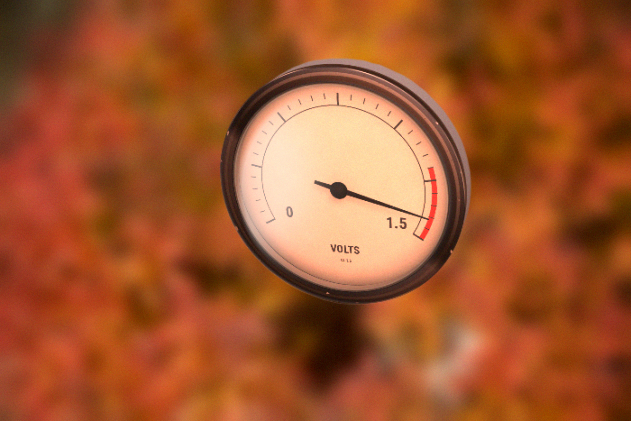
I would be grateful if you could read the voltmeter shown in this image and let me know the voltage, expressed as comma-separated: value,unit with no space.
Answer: 1.4,V
